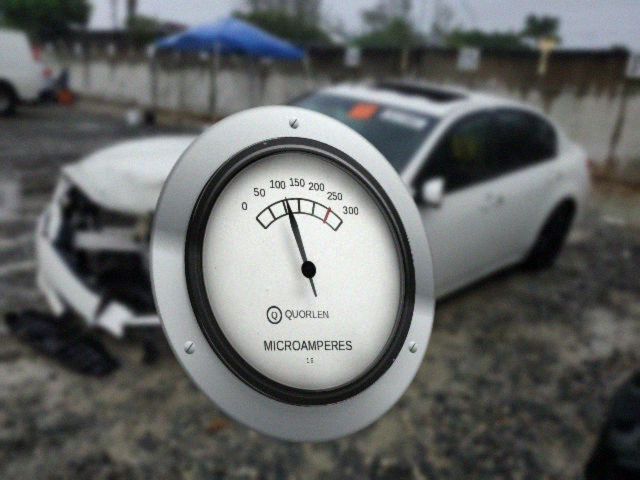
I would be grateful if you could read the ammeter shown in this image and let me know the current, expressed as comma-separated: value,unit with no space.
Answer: 100,µA
